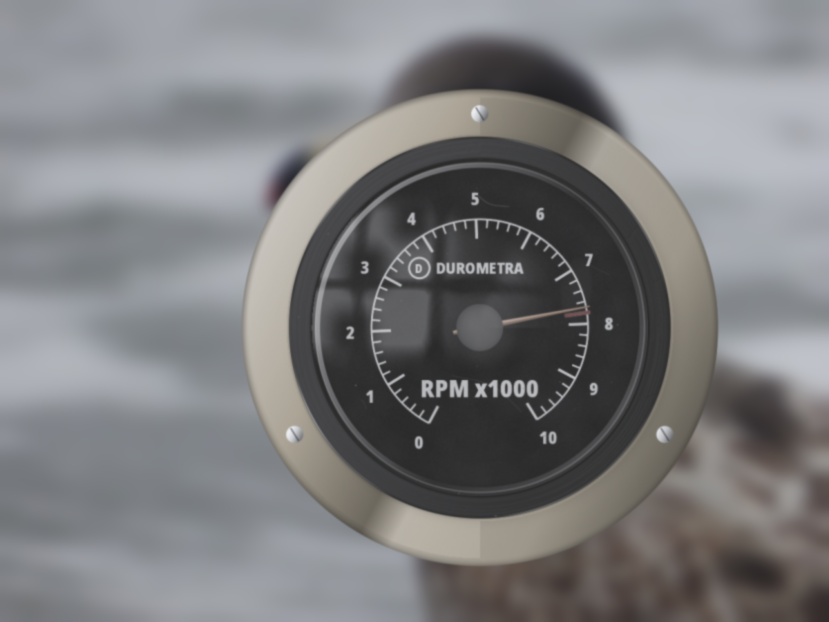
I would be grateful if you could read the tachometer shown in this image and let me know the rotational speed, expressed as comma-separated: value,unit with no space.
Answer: 7700,rpm
